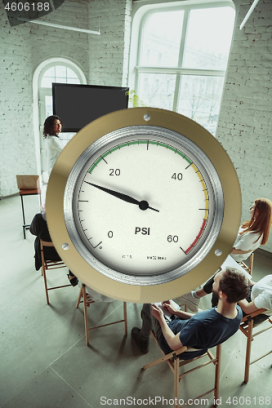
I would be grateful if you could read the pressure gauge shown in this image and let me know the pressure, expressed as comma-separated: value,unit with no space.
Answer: 14,psi
